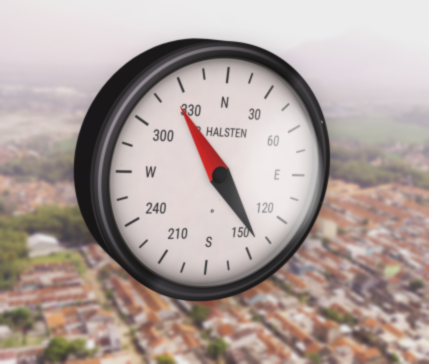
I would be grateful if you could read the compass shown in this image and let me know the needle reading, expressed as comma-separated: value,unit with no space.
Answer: 322.5,°
